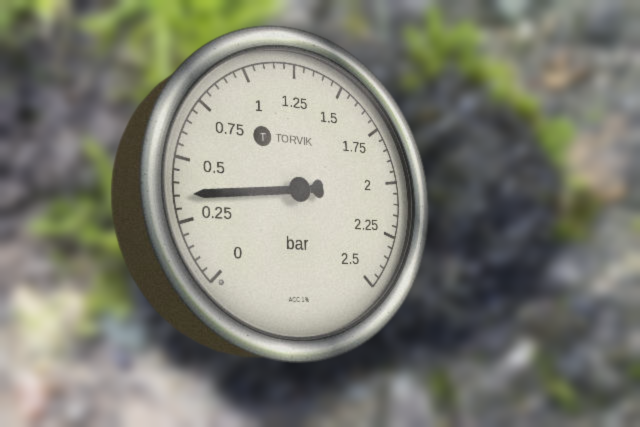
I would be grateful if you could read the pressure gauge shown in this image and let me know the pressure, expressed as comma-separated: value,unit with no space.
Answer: 0.35,bar
